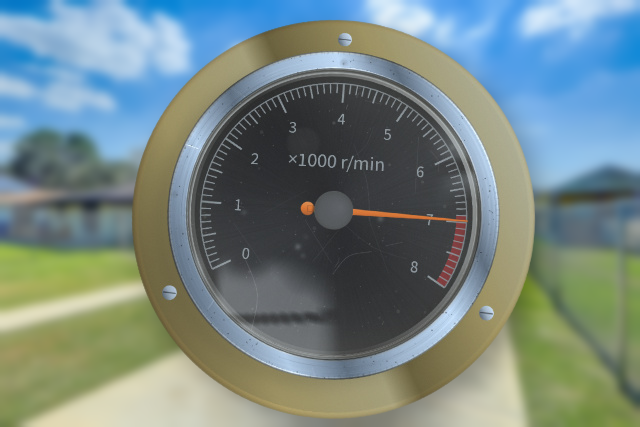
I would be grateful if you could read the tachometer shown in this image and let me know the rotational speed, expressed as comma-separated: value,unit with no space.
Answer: 7000,rpm
